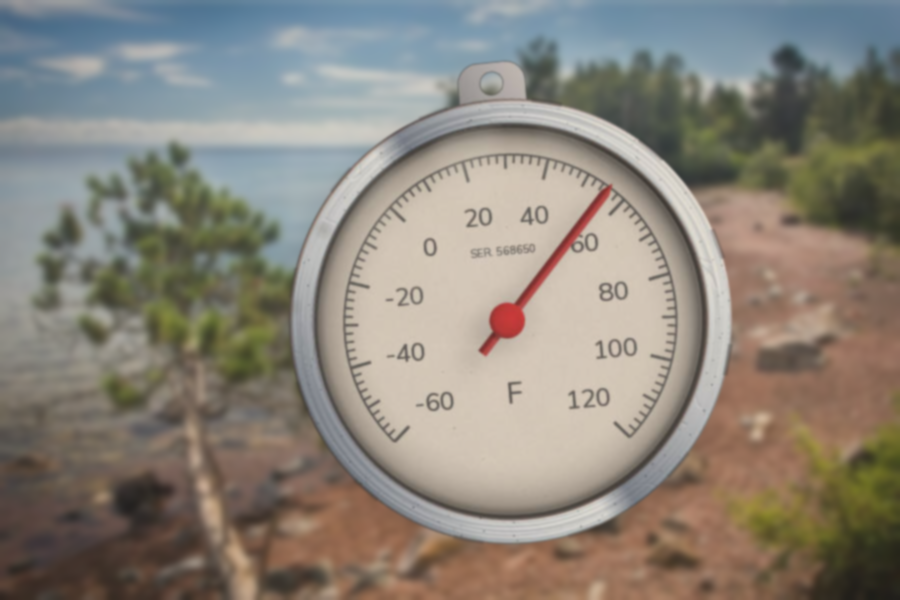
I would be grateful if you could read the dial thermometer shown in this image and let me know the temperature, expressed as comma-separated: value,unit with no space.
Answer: 56,°F
